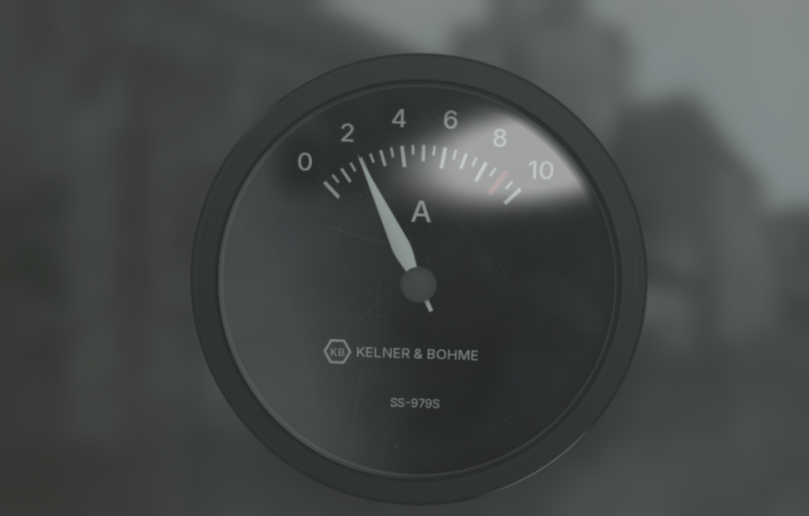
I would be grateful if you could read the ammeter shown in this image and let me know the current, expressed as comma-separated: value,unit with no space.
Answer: 2,A
